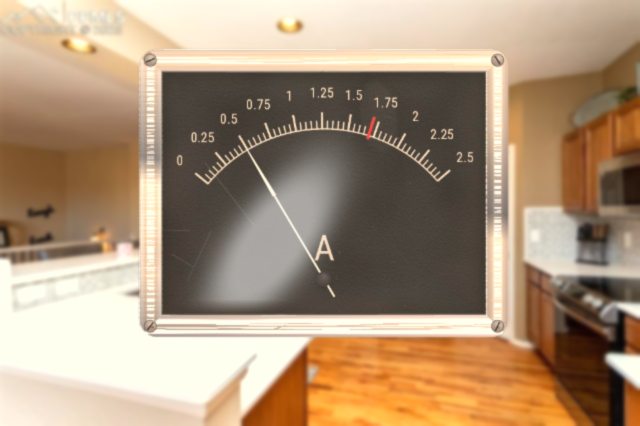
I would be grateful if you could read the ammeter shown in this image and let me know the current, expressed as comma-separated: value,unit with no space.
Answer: 0.5,A
